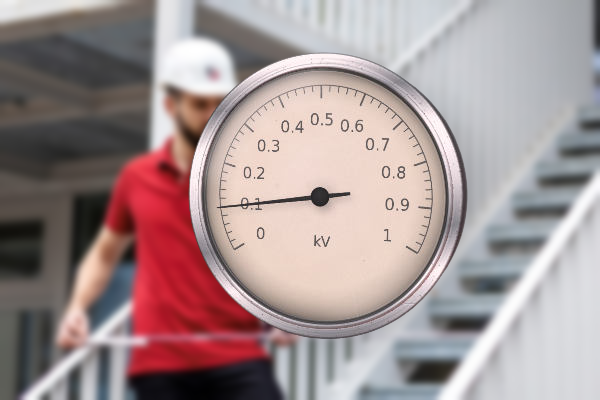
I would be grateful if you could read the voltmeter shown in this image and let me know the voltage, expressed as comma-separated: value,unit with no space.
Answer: 0.1,kV
